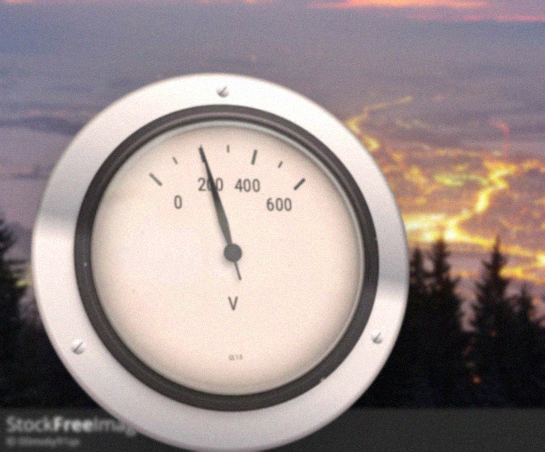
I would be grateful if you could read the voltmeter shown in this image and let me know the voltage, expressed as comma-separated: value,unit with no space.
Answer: 200,V
